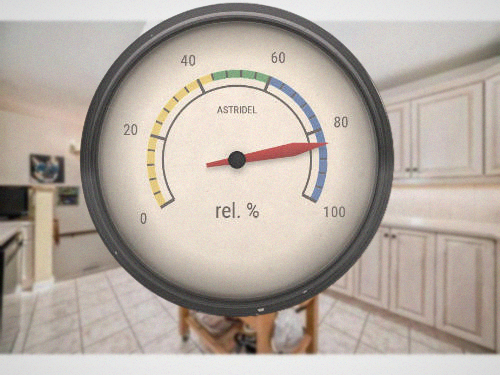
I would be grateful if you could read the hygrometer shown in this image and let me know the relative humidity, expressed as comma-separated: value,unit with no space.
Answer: 84,%
